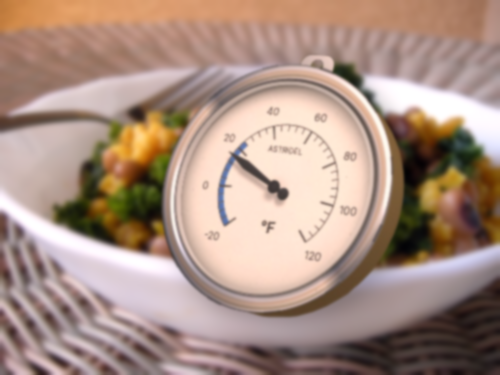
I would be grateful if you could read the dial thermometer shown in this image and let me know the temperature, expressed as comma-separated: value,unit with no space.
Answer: 16,°F
